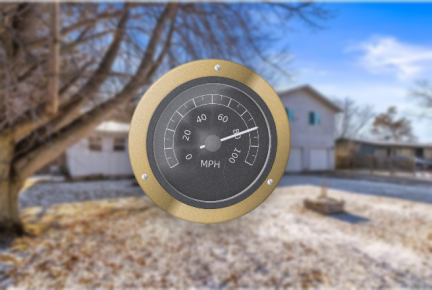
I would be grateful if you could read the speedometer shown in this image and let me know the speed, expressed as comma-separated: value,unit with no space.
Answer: 80,mph
